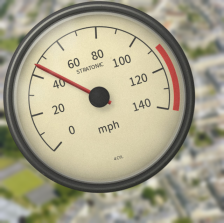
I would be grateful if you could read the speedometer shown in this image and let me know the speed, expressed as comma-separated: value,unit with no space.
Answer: 45,mph
